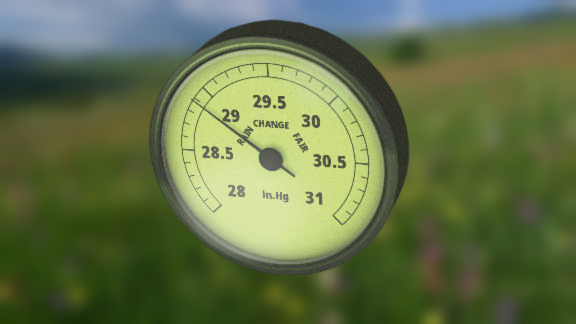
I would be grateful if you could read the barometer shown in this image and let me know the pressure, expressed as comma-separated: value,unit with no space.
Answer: 28.9,inHg
